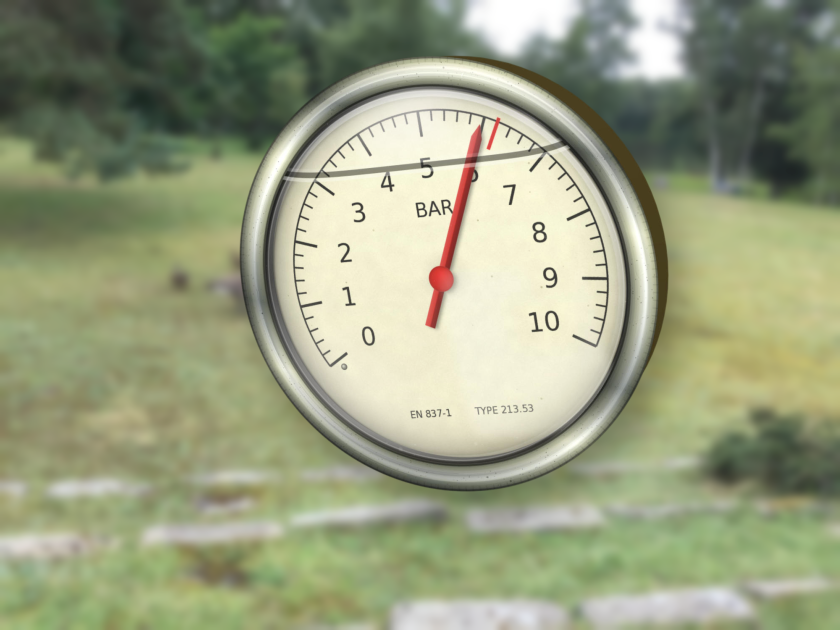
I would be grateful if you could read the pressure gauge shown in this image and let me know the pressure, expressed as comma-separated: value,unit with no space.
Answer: 6,bar
